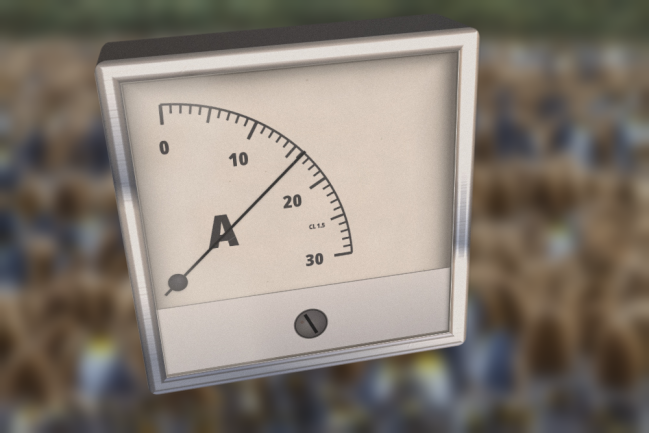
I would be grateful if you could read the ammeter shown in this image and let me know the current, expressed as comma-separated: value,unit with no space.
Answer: 16,A
